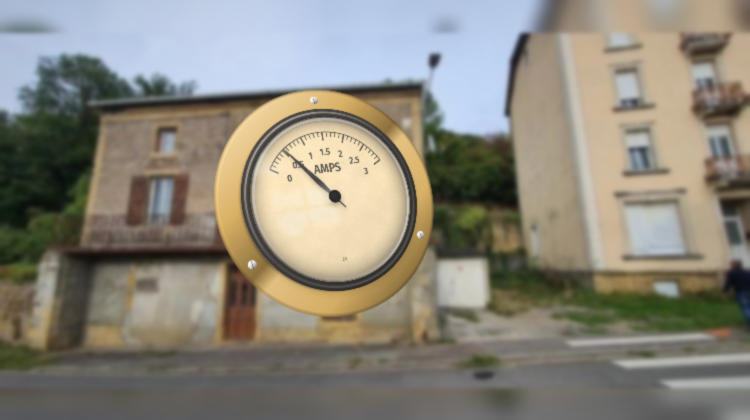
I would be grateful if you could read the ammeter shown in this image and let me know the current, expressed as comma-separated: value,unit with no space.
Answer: 0.5,A
